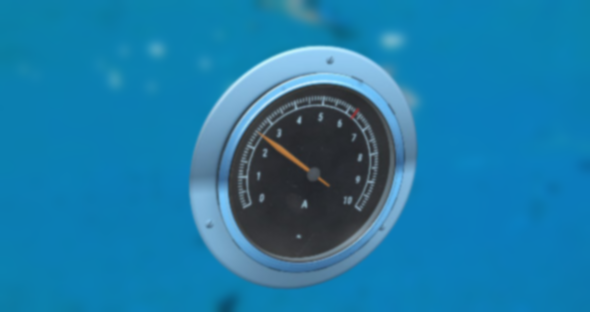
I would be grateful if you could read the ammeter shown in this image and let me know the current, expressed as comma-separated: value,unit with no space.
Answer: 2.5,A
